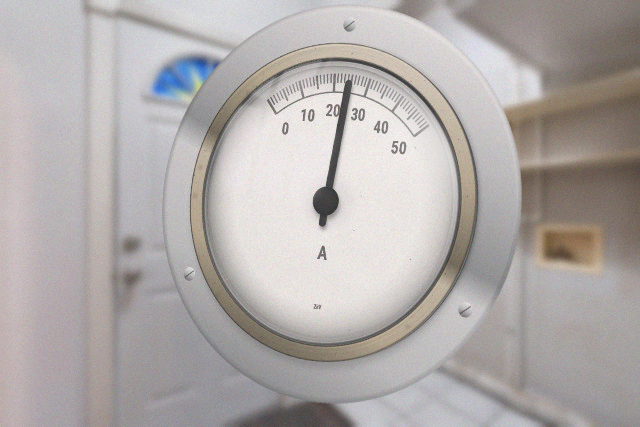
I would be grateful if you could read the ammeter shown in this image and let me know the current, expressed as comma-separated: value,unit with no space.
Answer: 25,A
